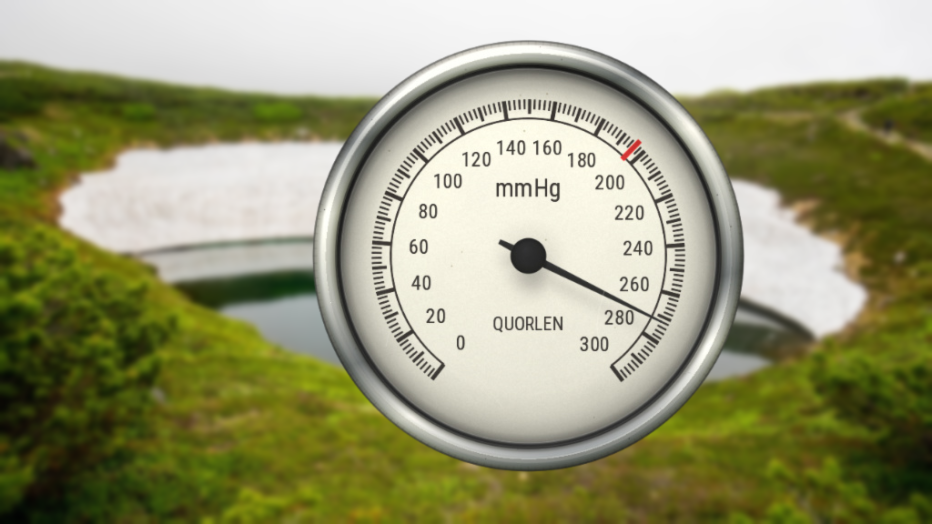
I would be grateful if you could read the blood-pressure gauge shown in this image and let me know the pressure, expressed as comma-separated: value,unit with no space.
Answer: 272,mmHg
